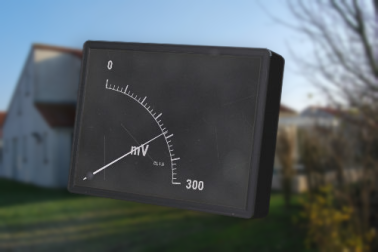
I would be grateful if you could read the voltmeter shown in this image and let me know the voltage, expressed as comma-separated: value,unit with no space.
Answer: 190,mV
